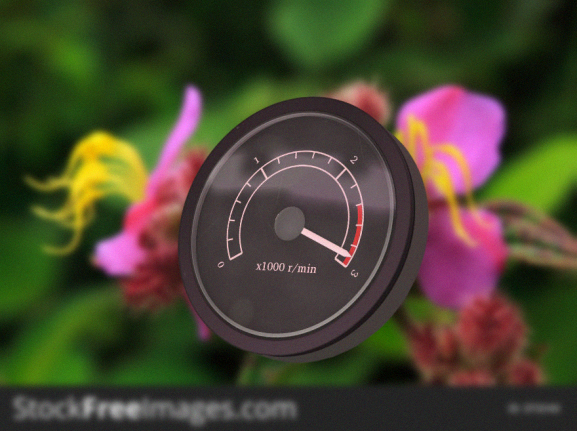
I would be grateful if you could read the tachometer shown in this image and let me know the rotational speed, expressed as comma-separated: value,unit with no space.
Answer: 2900,rpm
